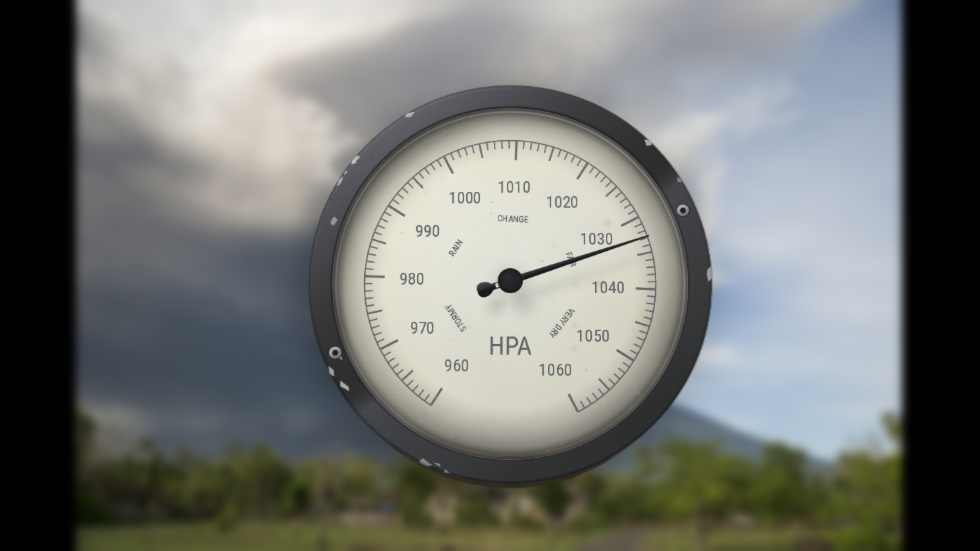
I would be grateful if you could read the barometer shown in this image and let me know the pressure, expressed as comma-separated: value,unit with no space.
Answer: 1033,hPa
